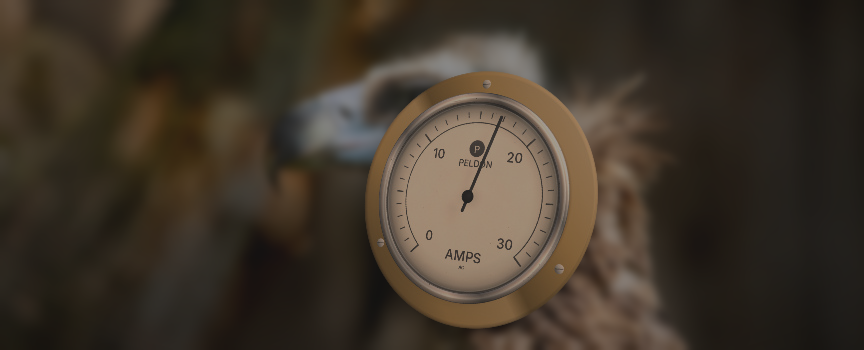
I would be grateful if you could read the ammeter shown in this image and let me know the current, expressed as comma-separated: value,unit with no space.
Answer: 17,A
